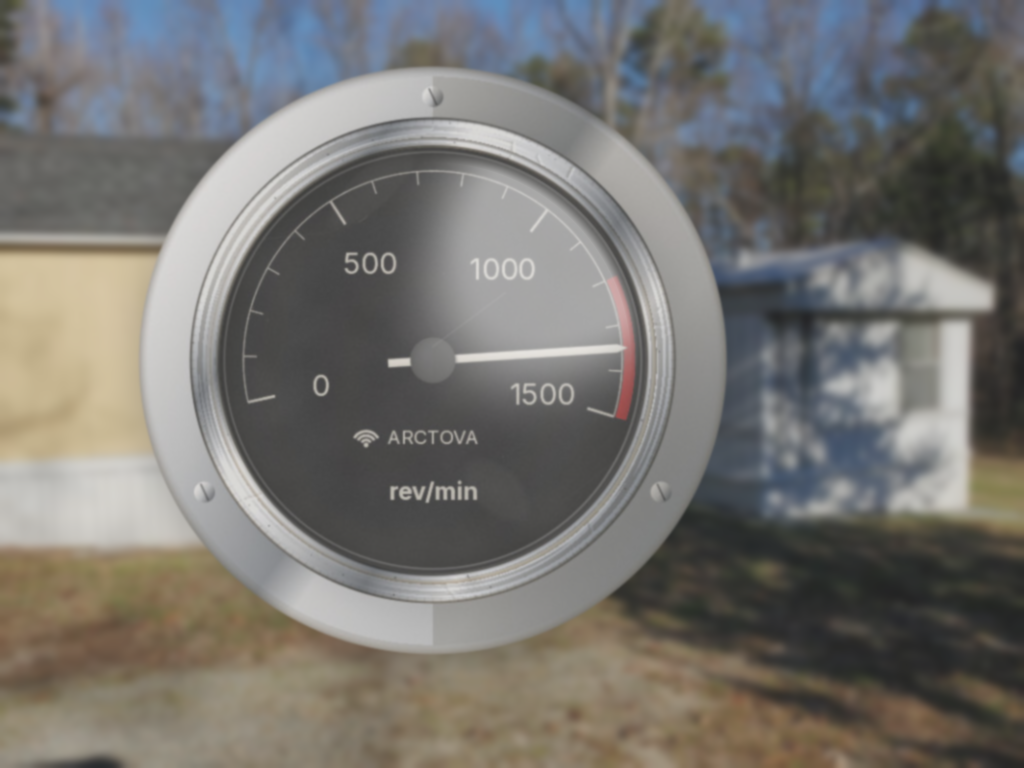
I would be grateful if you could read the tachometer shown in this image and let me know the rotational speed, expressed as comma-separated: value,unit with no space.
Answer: 1350,rpm
